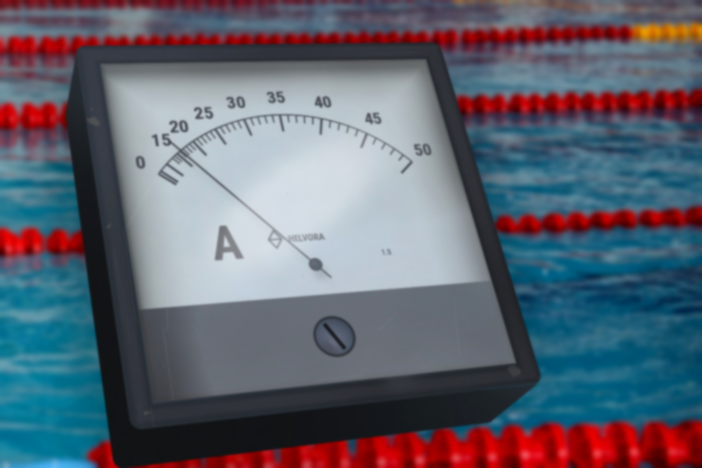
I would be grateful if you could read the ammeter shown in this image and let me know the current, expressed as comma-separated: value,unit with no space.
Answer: 15,A
